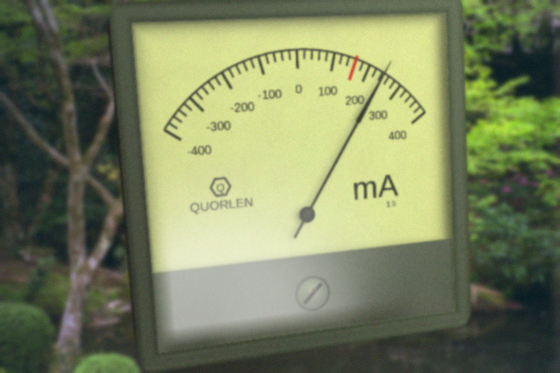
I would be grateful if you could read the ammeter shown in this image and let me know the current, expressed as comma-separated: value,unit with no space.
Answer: 240,mA
